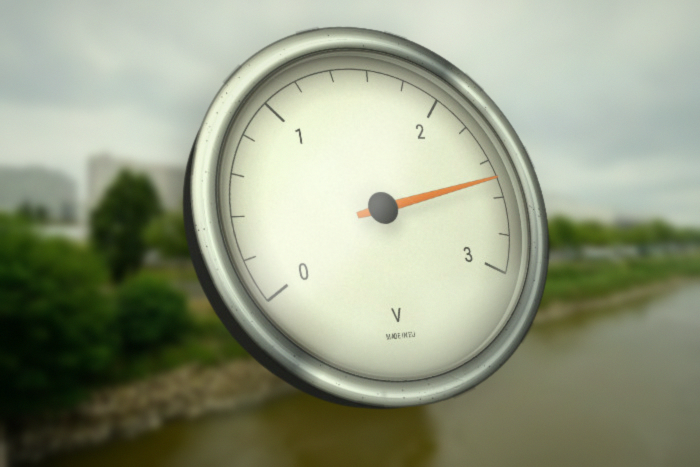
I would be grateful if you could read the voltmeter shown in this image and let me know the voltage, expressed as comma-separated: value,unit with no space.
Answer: 2.5,V
